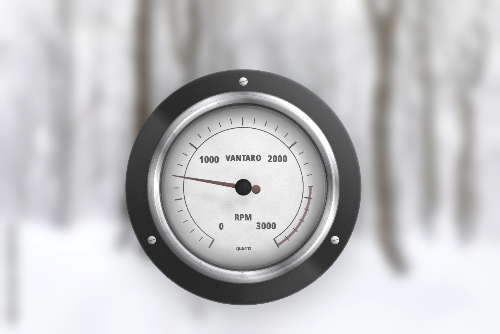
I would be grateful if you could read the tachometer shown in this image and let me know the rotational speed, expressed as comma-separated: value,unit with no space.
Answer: 700,rpm
